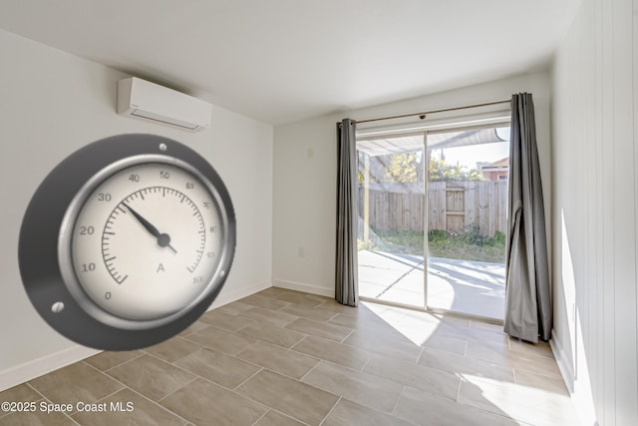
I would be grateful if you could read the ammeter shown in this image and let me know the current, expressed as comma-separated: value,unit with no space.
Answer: 32,A
